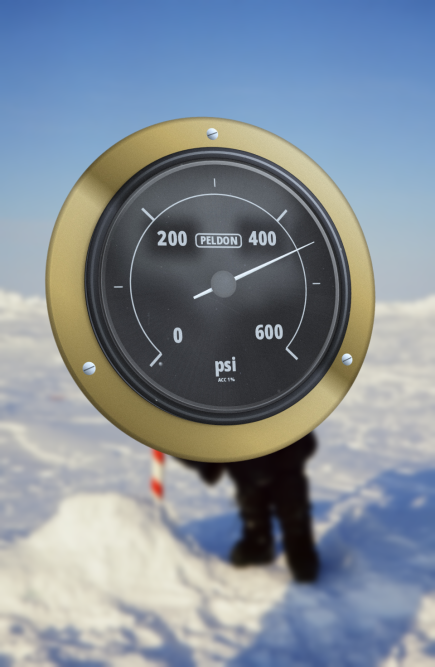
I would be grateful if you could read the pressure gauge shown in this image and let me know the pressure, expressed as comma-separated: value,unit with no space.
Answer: 450,psi
